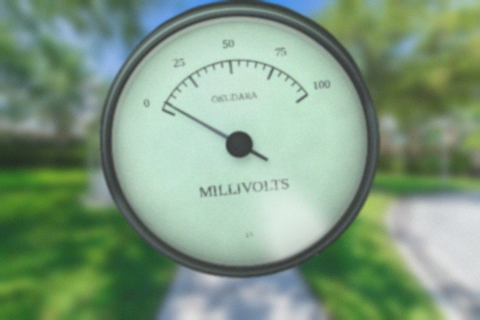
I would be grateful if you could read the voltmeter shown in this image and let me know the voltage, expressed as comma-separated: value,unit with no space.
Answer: 5,mV
